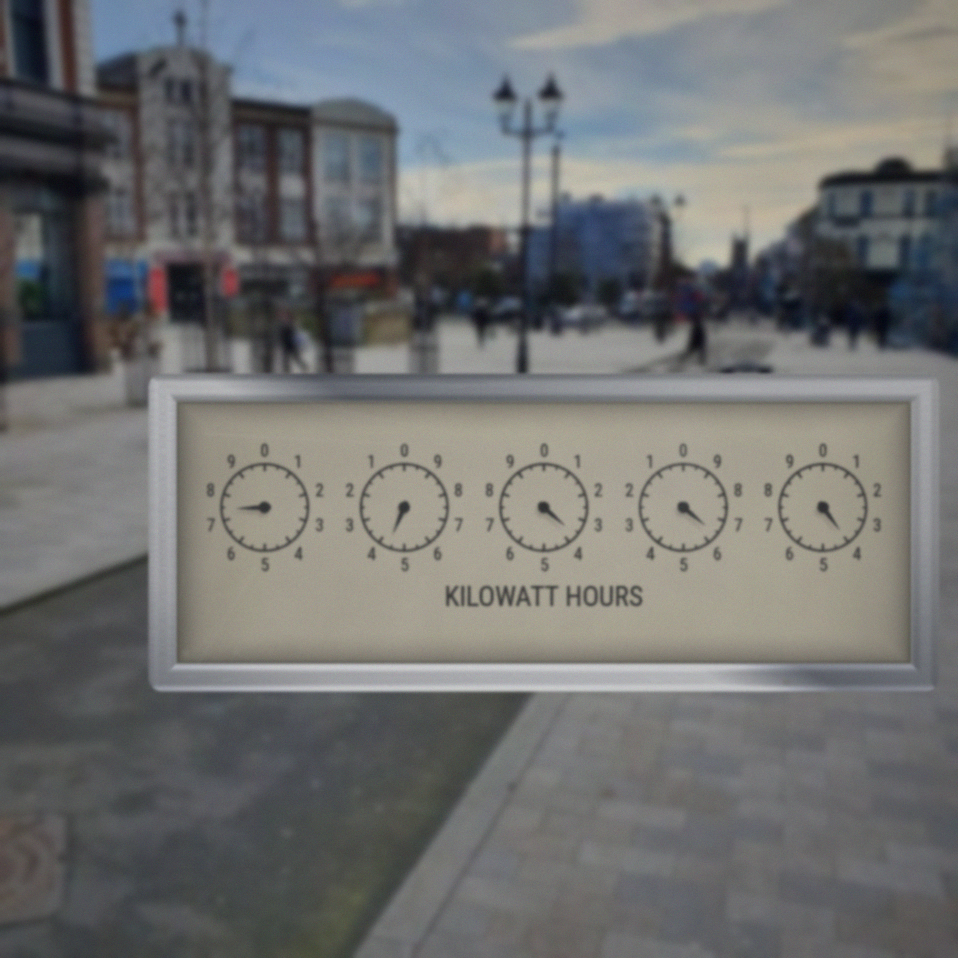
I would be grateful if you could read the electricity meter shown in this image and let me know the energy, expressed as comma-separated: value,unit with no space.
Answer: 74364,kWh
